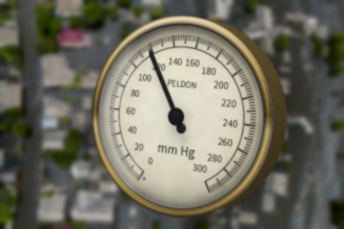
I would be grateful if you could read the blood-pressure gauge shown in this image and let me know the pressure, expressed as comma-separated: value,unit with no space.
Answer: 120,mmHg
